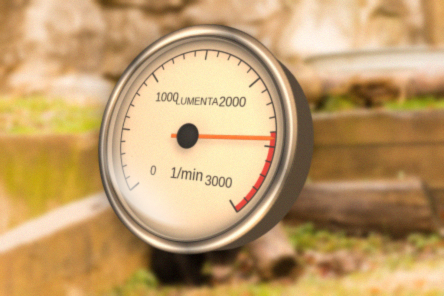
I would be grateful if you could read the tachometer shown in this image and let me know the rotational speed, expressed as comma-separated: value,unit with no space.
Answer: 2450,rpm
